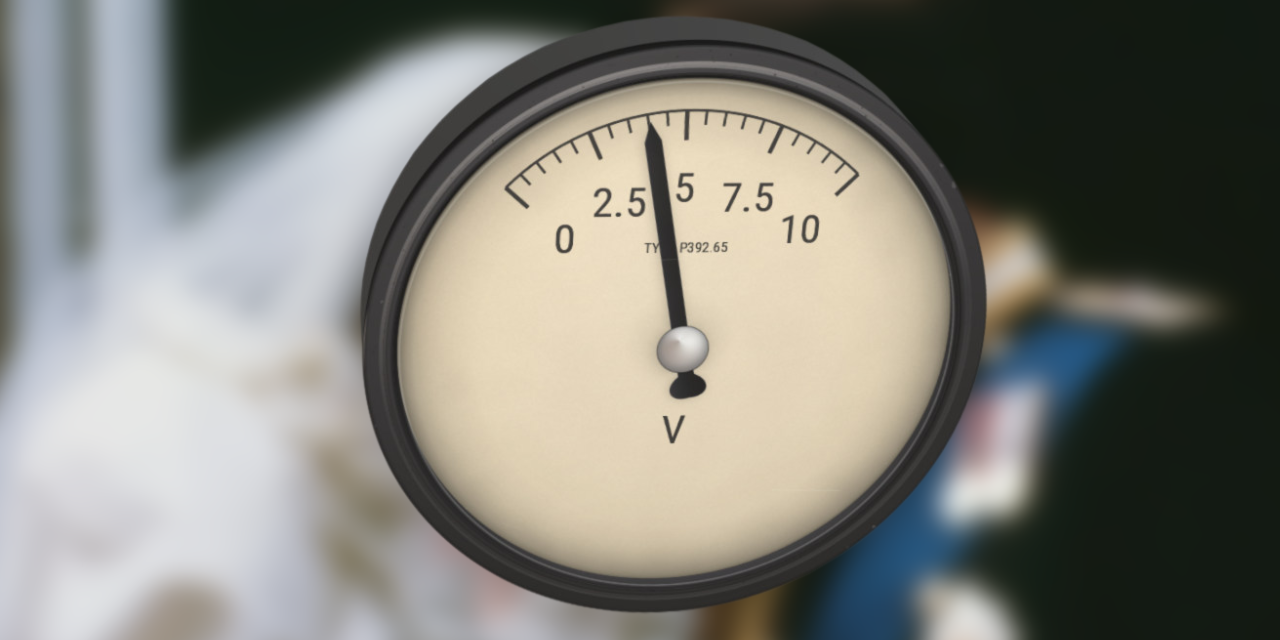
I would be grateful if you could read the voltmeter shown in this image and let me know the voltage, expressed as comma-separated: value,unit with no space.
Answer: 4,V
